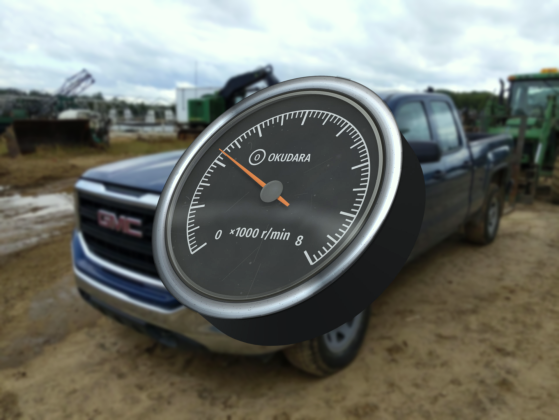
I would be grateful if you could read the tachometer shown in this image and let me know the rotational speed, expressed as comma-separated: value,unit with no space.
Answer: 2200,rpm
